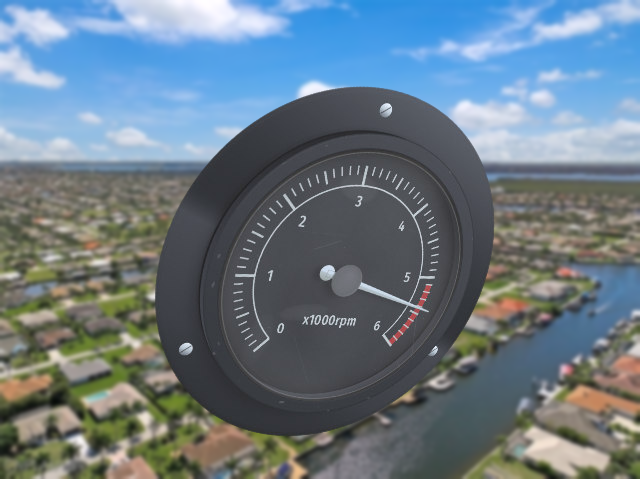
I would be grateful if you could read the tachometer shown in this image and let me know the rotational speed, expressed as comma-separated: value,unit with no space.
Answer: 5400,rpm
